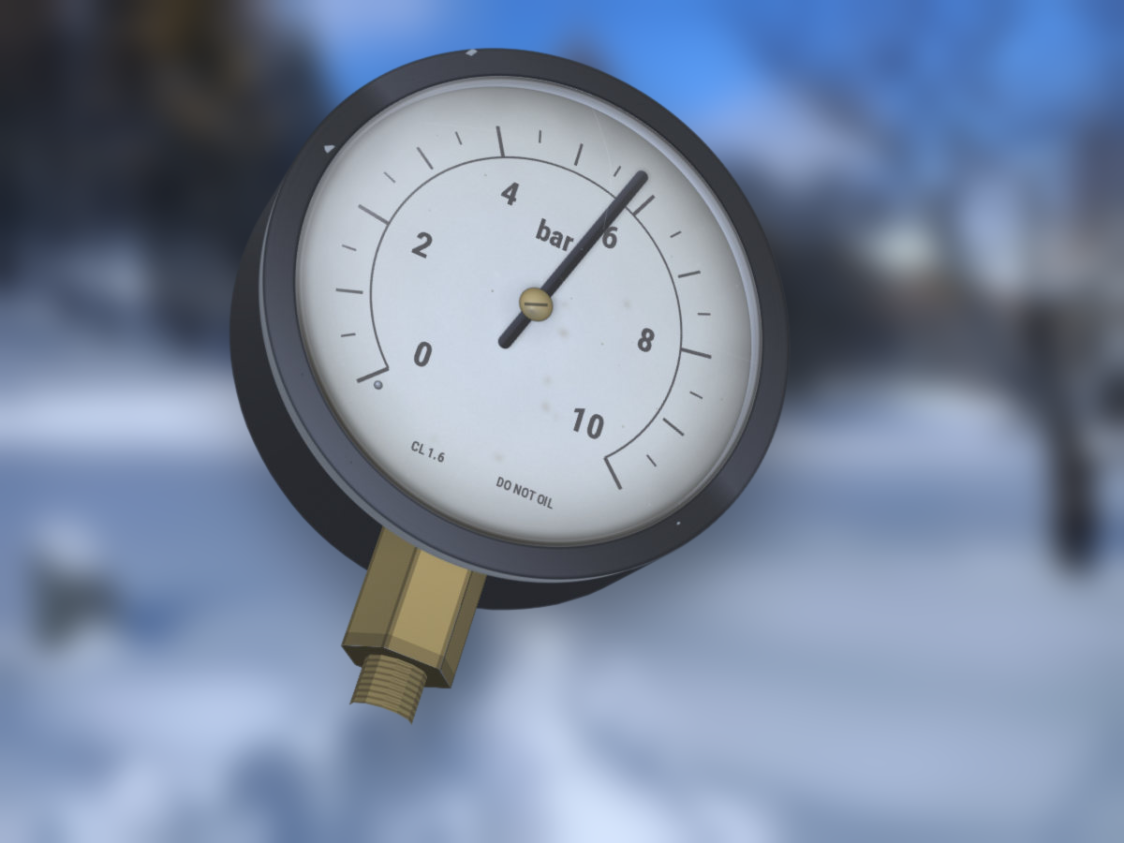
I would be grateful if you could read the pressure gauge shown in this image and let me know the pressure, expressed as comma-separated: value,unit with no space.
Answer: 5.75,bar
